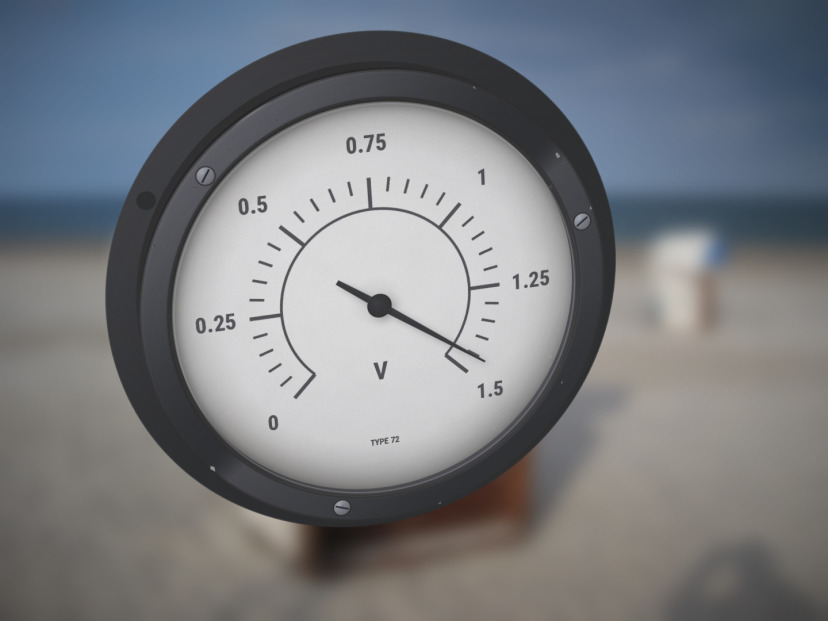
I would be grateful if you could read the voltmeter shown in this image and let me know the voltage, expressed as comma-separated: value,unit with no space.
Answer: 1.45,V
